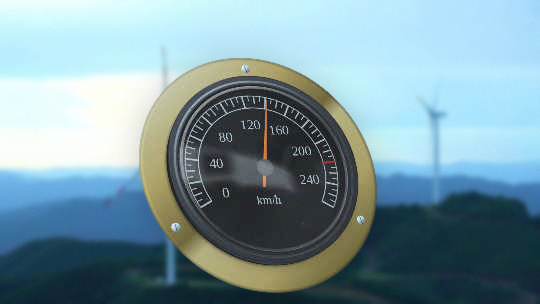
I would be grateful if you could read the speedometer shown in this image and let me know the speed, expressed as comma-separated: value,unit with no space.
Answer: 140,km/h
